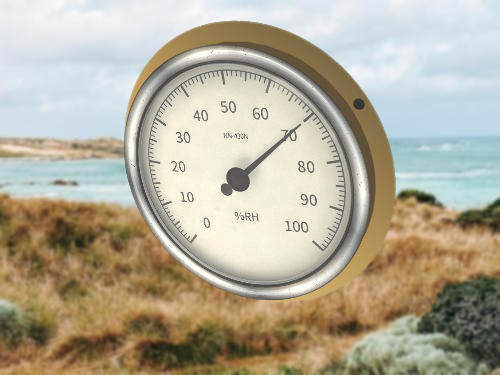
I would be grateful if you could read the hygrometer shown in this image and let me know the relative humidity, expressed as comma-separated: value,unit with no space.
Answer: 70,%
